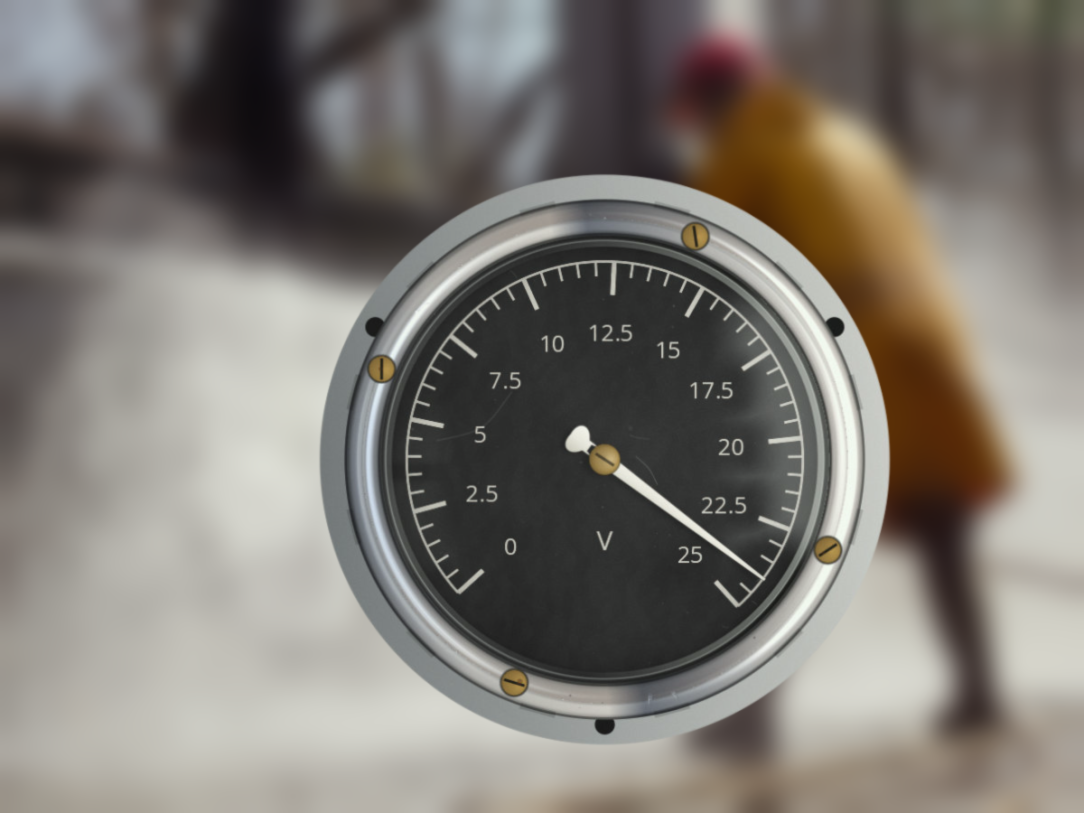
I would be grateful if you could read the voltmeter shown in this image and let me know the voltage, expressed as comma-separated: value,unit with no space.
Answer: 24,V
